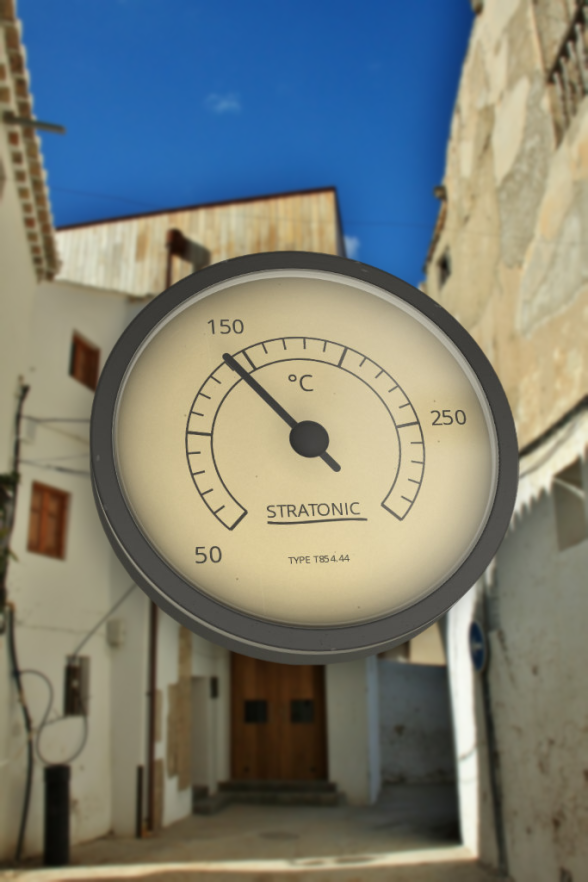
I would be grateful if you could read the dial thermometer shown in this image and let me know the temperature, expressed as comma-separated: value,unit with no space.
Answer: 140,°C
